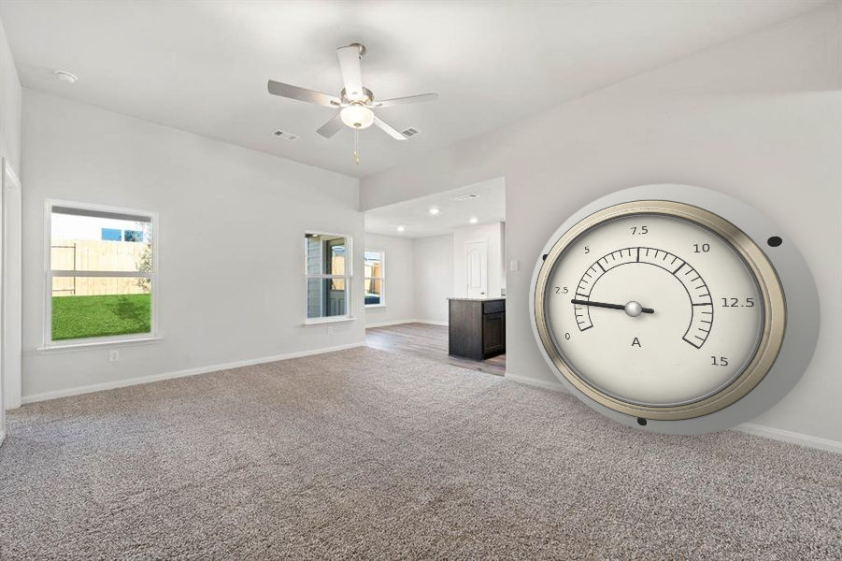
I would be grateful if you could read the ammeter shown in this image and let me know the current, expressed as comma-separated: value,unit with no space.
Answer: 2,A
